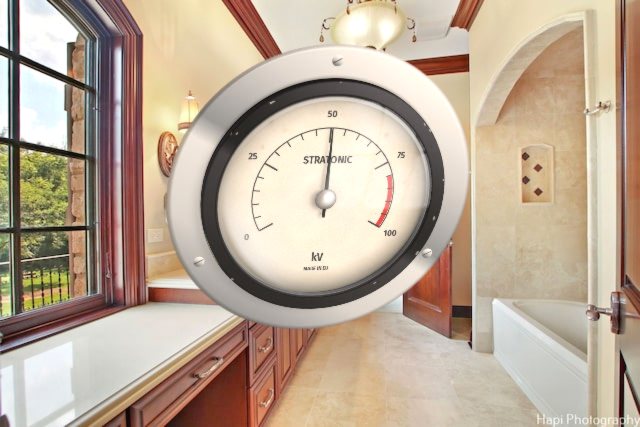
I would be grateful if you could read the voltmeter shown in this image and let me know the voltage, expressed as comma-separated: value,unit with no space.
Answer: 50,kV
